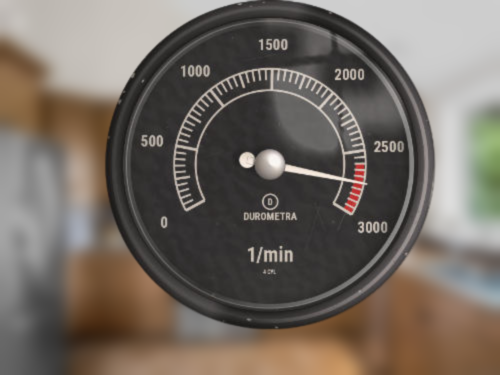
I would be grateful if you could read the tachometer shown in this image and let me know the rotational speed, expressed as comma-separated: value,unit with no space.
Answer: 2750,rpm
